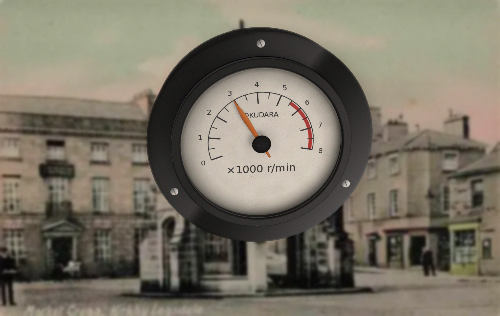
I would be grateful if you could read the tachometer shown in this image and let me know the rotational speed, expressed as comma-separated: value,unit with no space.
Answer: 3000,rpm
